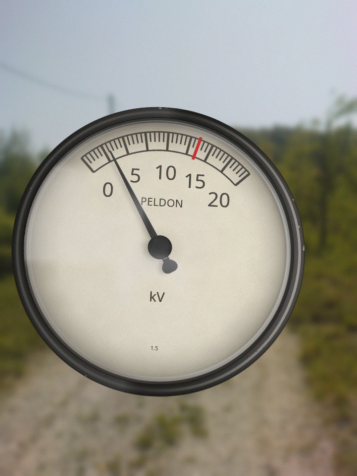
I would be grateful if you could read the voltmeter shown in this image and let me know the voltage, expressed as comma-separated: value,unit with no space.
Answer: 3,kV
